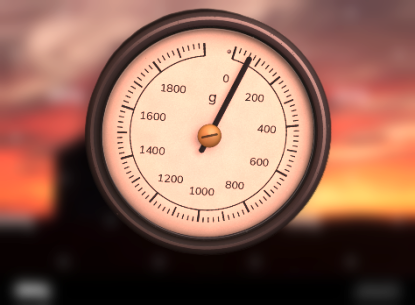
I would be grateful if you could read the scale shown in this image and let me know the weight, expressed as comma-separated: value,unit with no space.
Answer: 60,g
